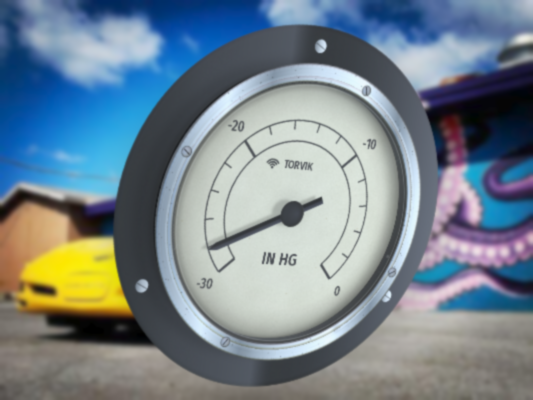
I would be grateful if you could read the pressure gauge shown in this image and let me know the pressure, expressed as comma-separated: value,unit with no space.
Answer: -28,inHg
